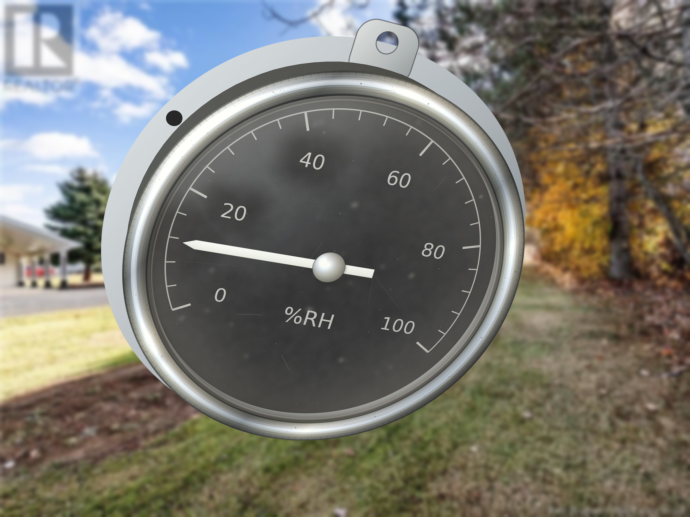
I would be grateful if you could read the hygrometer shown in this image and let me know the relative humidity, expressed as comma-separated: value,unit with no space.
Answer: 12,%
